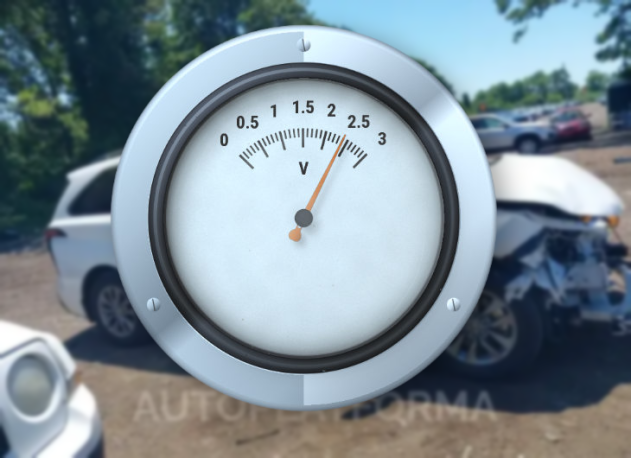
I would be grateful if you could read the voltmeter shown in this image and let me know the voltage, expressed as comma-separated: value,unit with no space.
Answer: 2.4,V
